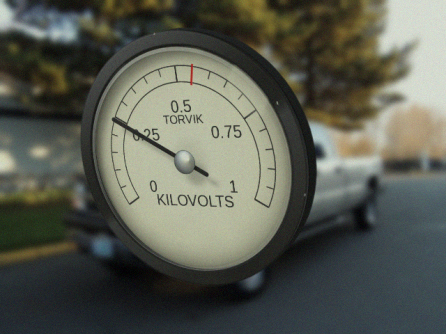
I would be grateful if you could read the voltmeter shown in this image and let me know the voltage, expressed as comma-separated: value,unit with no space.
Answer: 0.25,kV
